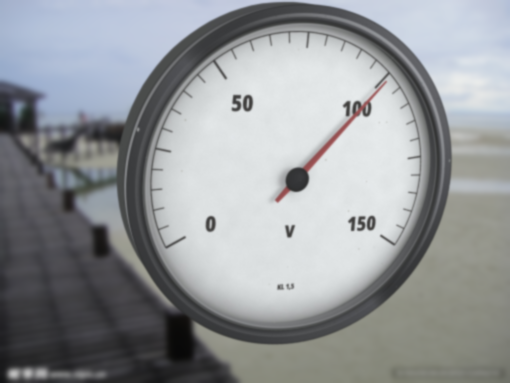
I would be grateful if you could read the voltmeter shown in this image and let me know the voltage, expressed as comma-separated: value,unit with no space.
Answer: 100,V
